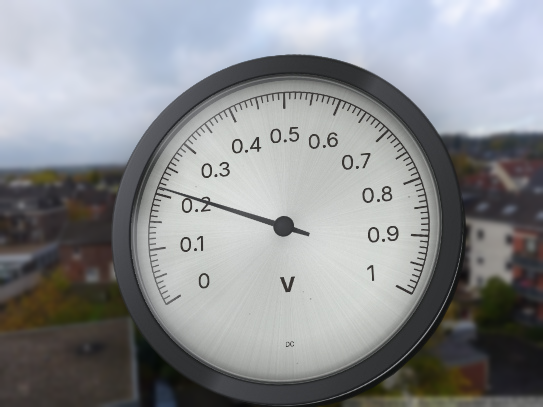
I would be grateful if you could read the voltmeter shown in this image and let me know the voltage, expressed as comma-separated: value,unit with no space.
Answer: 0.21,V
